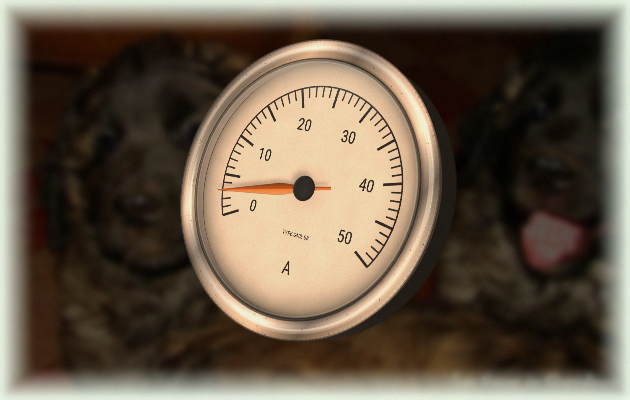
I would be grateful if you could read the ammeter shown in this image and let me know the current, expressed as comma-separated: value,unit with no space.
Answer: 3,A
